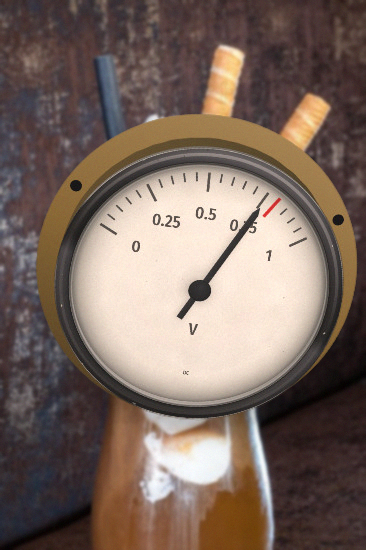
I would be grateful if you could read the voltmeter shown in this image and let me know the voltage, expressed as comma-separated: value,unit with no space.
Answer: 0.75,V
